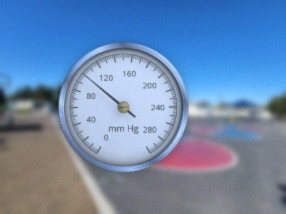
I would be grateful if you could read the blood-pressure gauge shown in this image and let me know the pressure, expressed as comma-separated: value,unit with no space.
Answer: 100,mmHg
